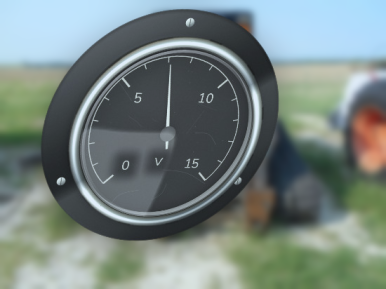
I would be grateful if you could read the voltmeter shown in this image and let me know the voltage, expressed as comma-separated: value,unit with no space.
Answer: 7,V
